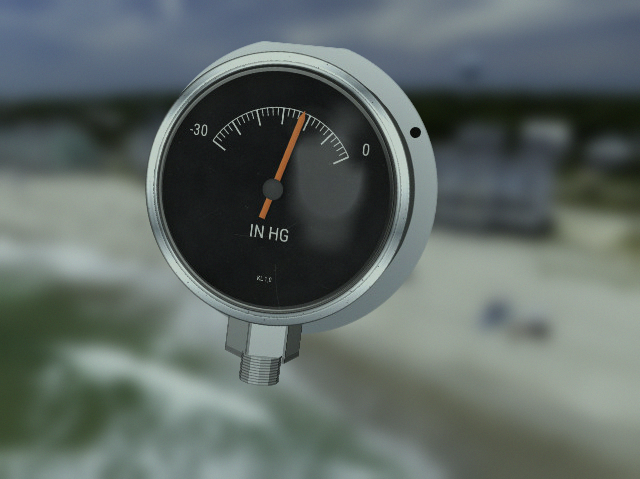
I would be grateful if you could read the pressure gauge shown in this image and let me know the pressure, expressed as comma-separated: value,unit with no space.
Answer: -11,inHg
